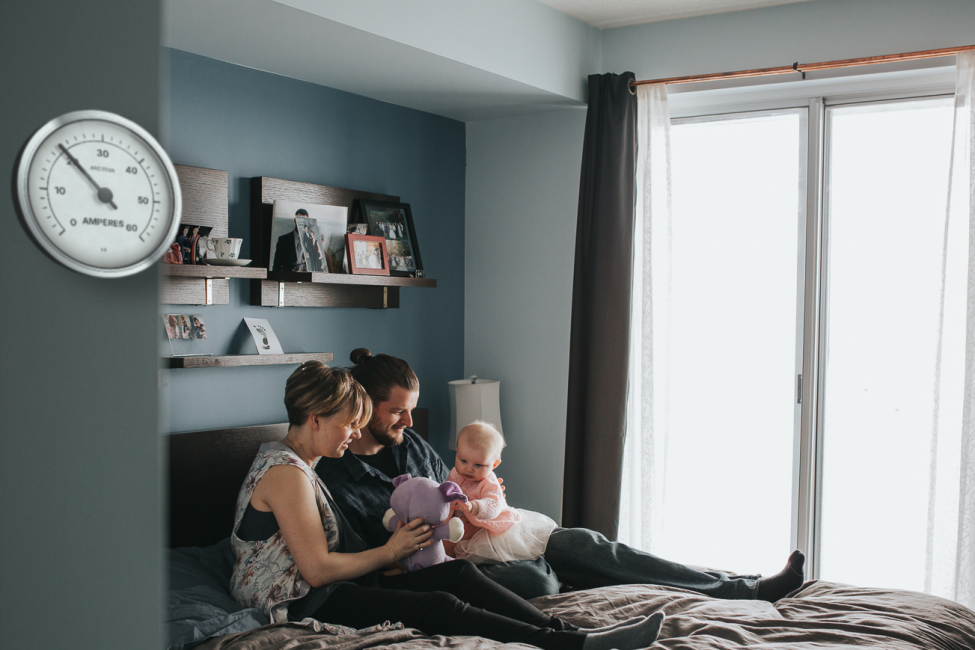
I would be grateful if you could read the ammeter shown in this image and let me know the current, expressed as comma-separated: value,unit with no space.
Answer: 20,A
